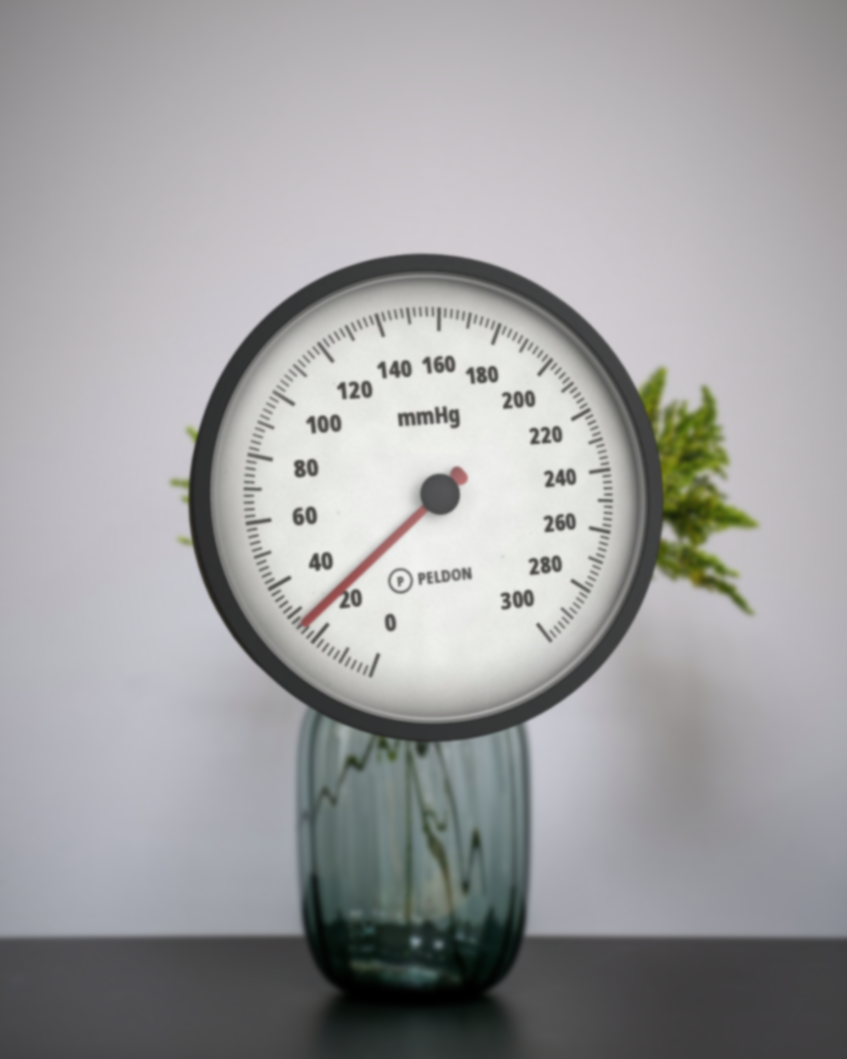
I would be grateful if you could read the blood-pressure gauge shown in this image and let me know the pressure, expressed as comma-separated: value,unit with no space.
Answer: 26,mmHg
